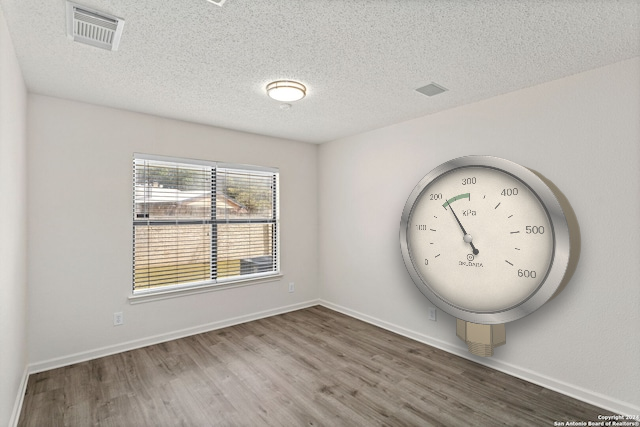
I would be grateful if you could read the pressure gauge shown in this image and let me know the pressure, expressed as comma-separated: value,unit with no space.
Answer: 225,kPa
